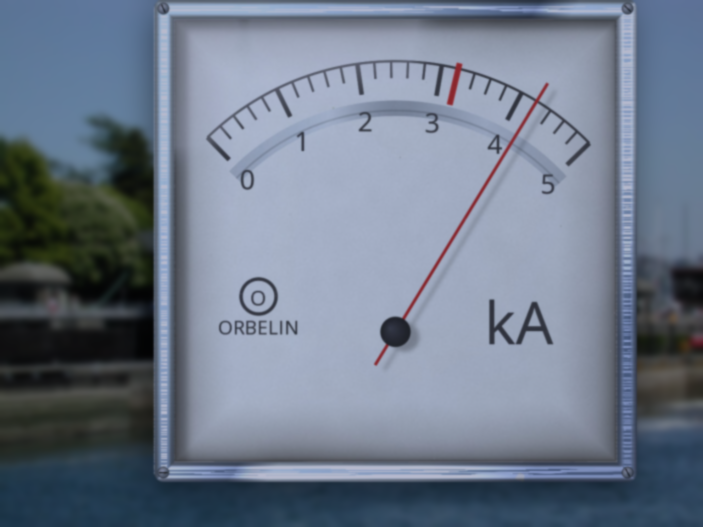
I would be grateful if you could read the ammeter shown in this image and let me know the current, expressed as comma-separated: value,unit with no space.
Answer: 4.2,kA
